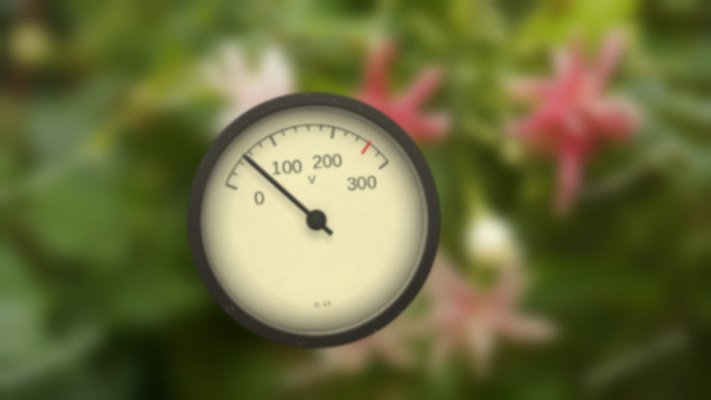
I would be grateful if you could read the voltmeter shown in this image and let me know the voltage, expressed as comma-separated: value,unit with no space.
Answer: 50,V
